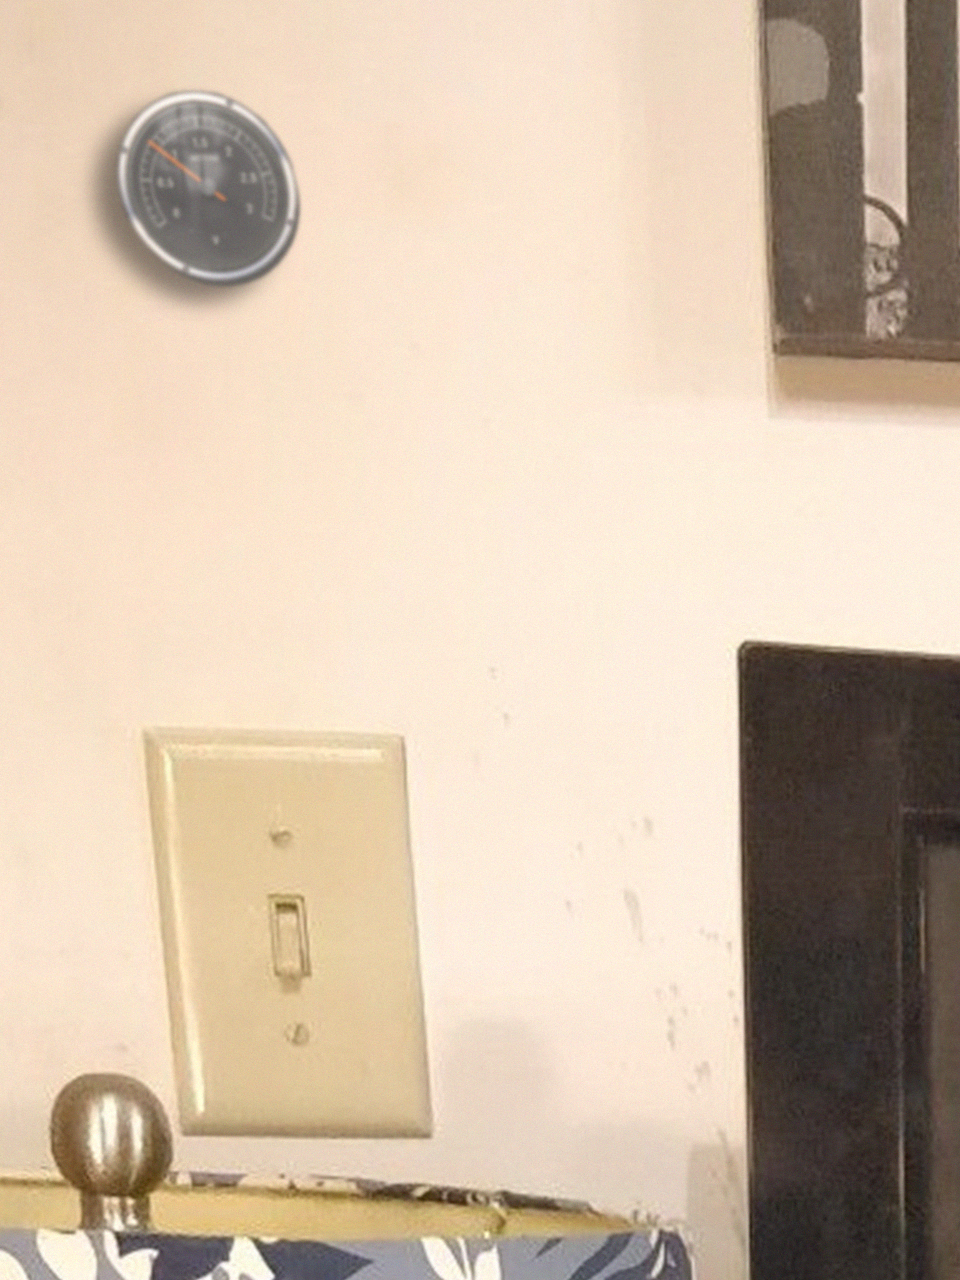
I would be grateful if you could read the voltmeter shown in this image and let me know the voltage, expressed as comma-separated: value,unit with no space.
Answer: 0.9,V
